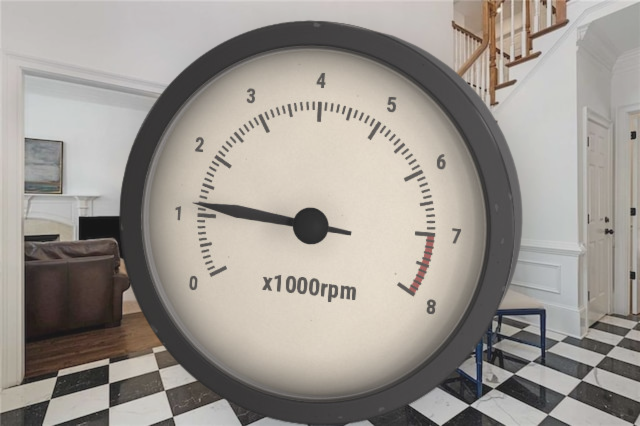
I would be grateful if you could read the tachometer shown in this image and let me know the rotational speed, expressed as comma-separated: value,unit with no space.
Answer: 1200,rpm
